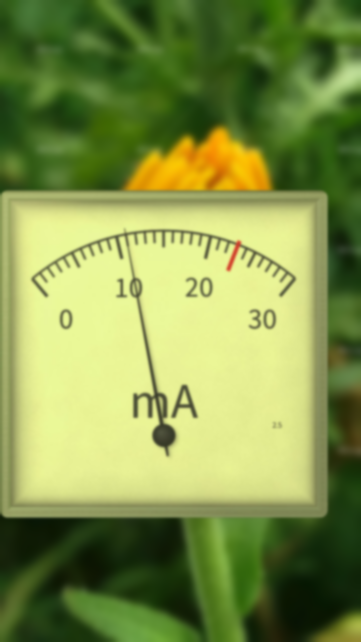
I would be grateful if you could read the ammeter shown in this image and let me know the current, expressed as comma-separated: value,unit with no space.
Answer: 11,mA
